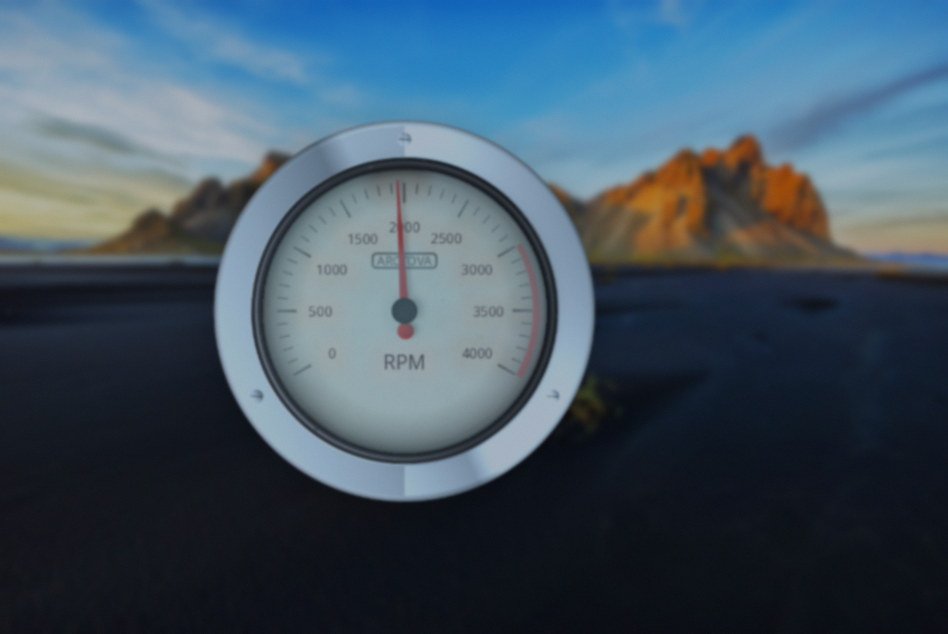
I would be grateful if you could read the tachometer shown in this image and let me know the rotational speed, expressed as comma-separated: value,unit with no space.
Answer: 1950,rpm
